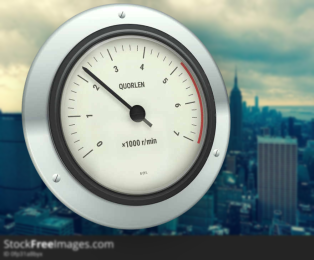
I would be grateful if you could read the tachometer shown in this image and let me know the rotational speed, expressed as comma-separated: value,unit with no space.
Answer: 2200,rpm
